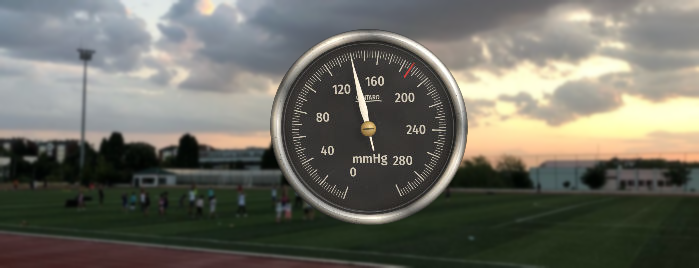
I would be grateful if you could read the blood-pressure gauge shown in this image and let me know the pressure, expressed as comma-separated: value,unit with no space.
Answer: 140,mmHg
